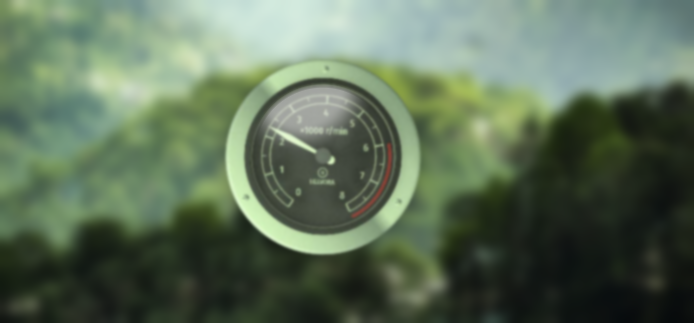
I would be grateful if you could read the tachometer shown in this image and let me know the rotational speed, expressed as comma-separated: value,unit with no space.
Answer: 2250,rpm
